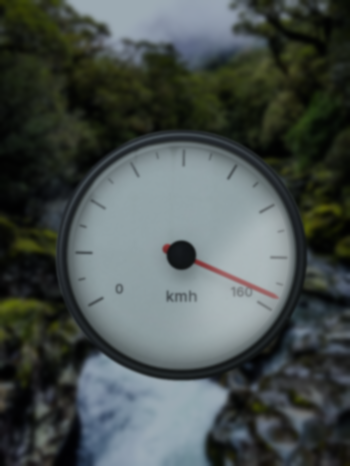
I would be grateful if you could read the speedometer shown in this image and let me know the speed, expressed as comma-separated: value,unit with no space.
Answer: 155,km/h
